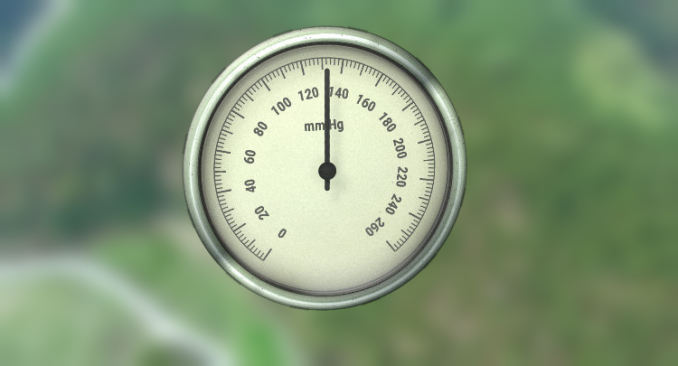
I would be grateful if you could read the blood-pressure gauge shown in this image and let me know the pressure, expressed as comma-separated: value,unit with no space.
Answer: 132,mmHg
